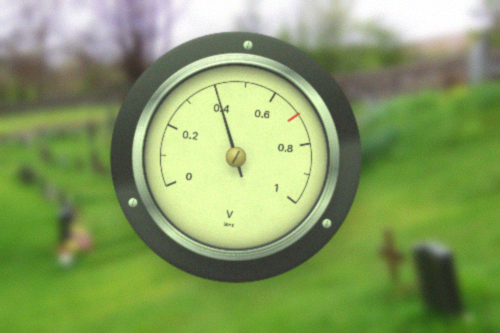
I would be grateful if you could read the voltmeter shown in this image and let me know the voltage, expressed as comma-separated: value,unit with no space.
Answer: 0.4,V
